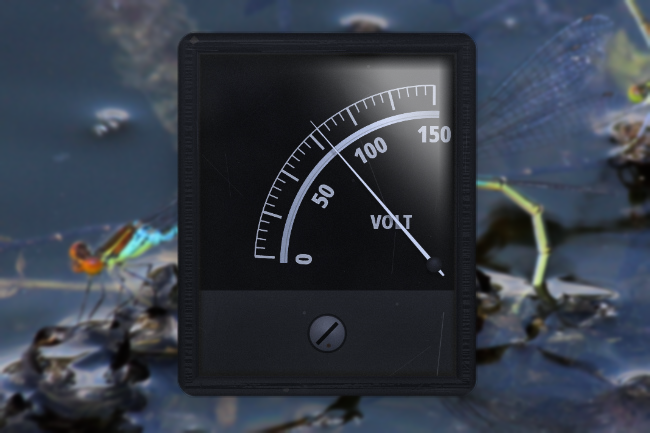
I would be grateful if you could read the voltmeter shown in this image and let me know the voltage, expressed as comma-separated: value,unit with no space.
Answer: 80,V
